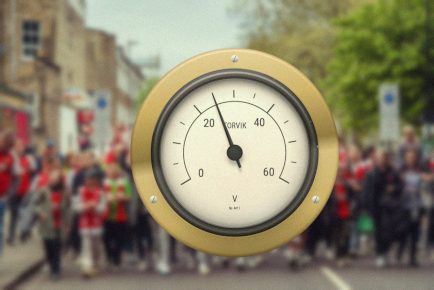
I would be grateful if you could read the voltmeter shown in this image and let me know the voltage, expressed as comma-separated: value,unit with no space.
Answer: 25,V
